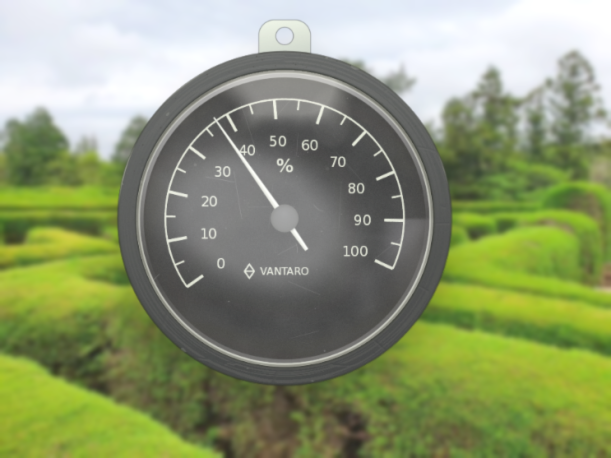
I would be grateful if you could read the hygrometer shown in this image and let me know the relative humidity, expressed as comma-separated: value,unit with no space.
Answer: 37.5,%
